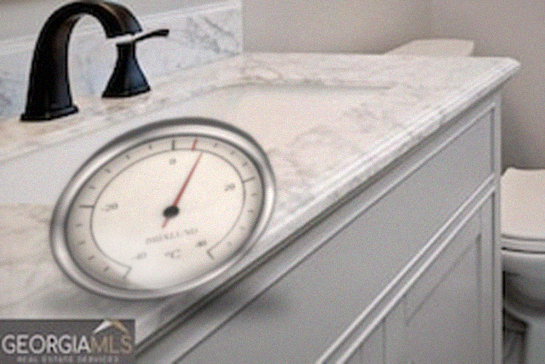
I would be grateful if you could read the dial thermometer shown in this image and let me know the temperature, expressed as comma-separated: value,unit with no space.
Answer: 6,°C
